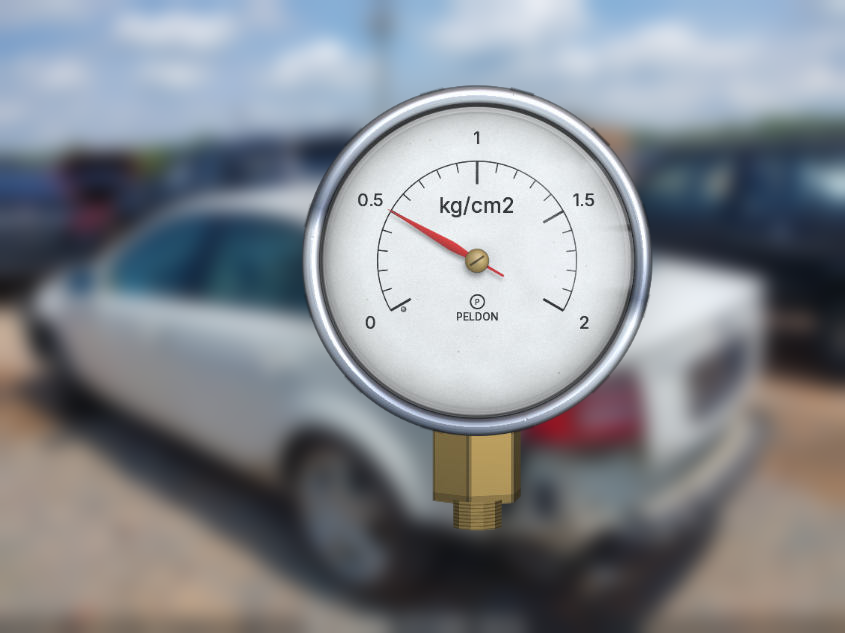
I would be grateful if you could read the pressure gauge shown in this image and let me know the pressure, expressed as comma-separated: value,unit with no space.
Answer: 0.5,kg/cm²
